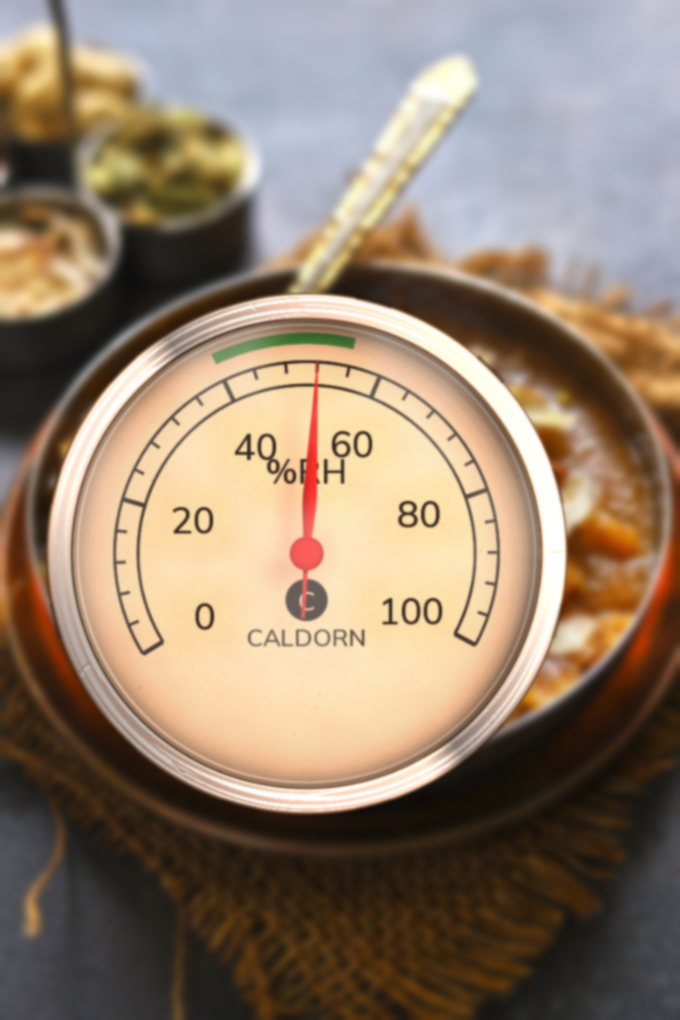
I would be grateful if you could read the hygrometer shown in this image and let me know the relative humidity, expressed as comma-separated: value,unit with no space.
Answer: 52,%
